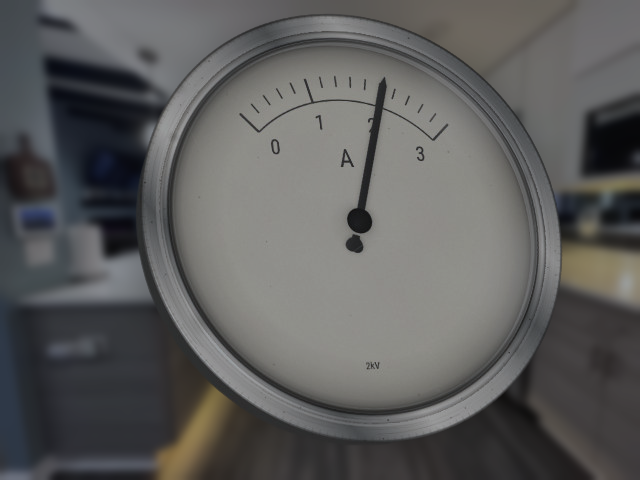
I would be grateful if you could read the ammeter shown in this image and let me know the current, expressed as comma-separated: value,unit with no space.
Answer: 2,A
